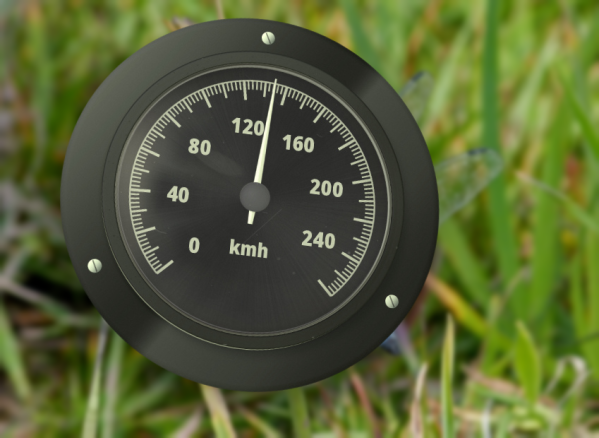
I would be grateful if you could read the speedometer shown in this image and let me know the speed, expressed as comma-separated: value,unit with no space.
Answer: 134,km/h
